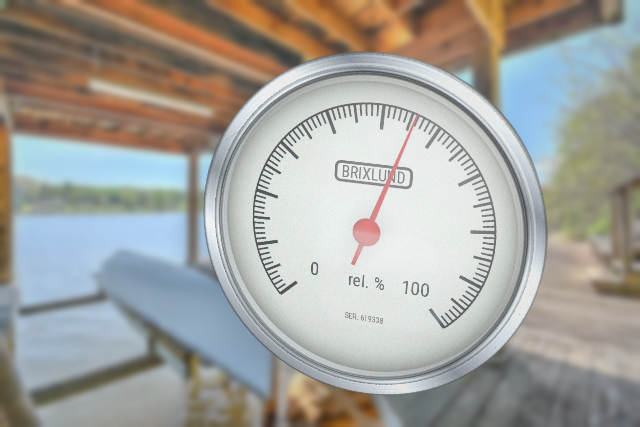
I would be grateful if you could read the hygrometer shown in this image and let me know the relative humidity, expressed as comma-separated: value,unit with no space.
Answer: 56,%
